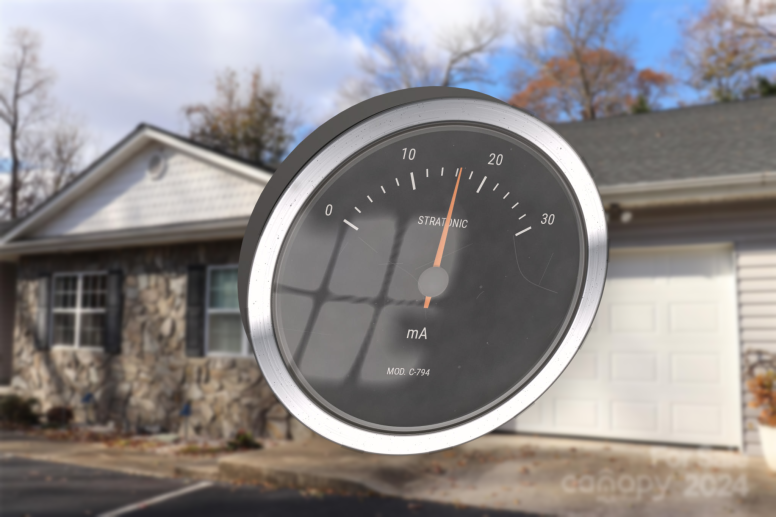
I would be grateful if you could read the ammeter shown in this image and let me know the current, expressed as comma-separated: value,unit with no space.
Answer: 16,mA
